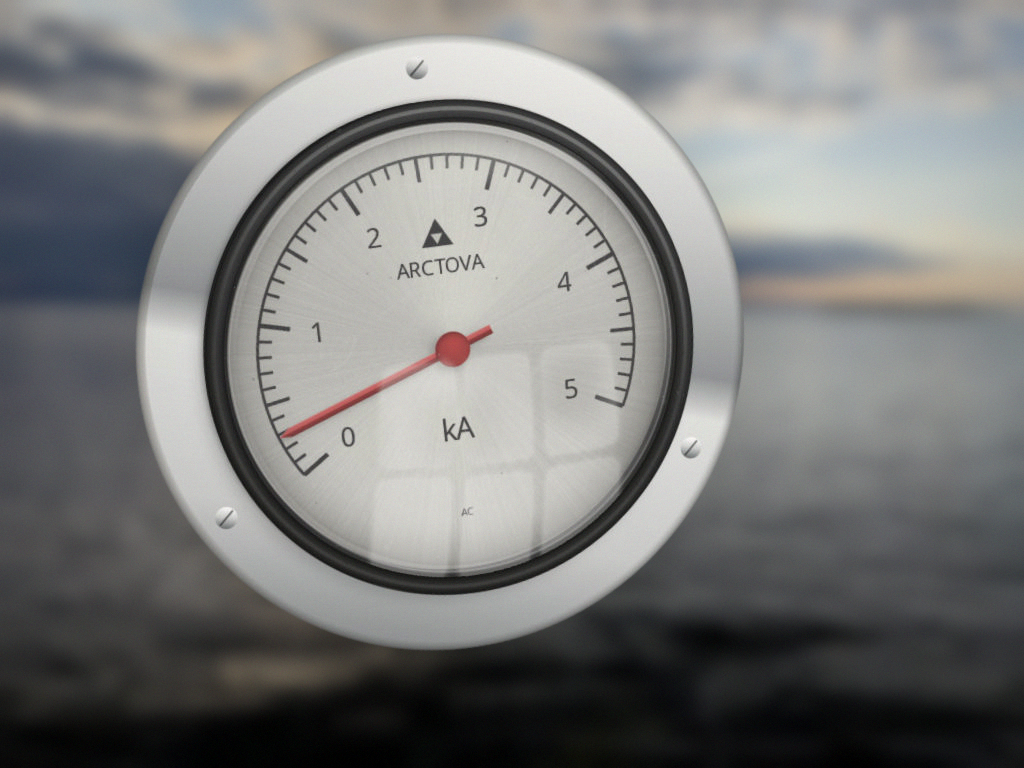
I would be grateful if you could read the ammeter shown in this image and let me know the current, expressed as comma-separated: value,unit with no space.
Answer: 0.3,kA
